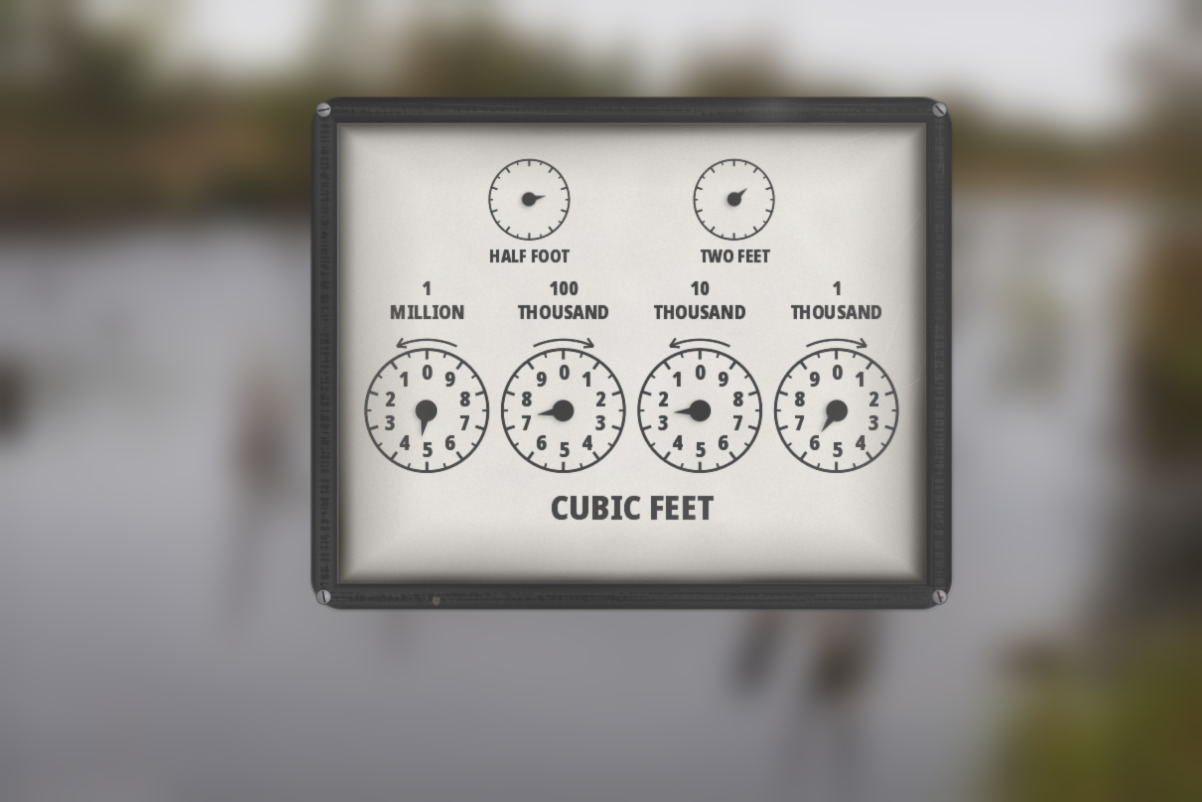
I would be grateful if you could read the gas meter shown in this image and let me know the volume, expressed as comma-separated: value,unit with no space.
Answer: 472600,ft³
